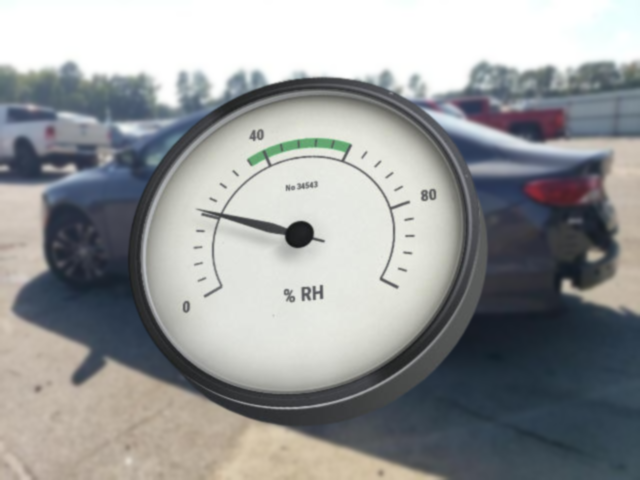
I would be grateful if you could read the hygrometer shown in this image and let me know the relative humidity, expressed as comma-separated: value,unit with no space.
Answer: 20,%
